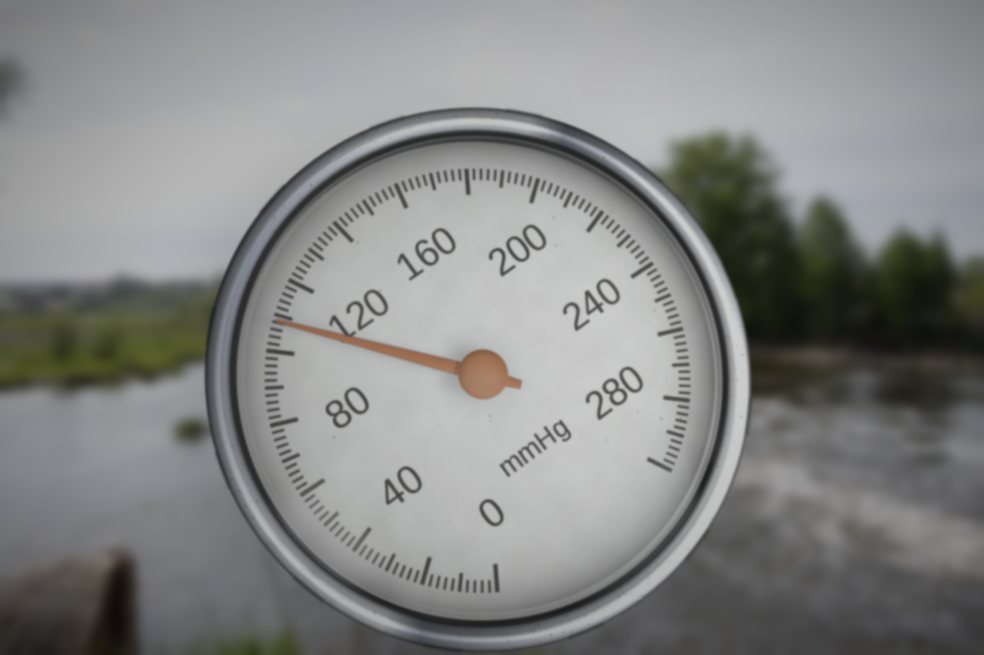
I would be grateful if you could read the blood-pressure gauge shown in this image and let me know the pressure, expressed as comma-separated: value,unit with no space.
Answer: 108,mmHg
